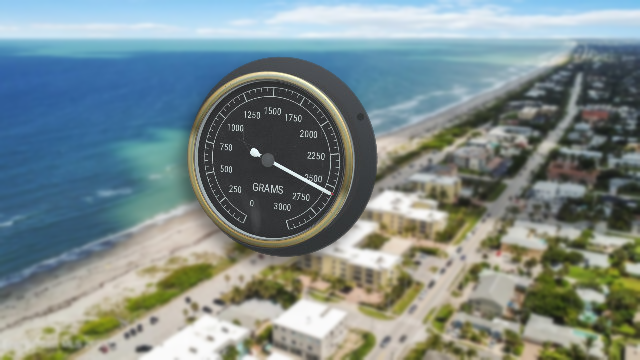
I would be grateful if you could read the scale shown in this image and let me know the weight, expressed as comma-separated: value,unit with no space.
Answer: 2550,g
